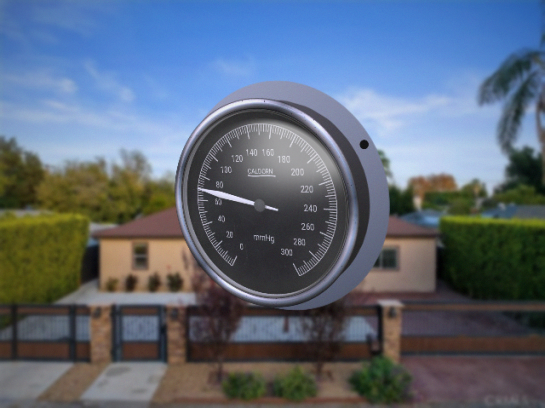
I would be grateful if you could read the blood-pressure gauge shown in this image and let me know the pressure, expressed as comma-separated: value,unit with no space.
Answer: 70,mmHg
